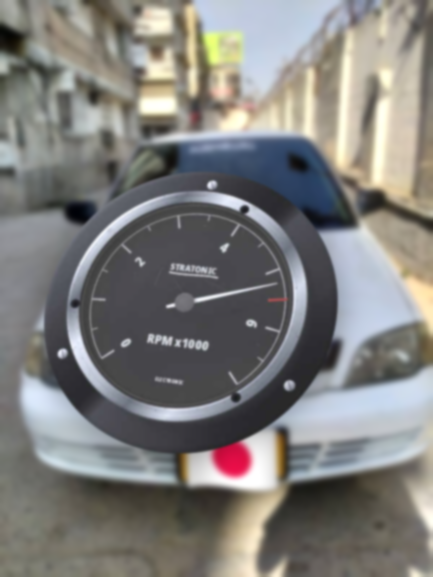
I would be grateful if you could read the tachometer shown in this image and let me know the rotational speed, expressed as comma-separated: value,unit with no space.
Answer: 5250,rpm
